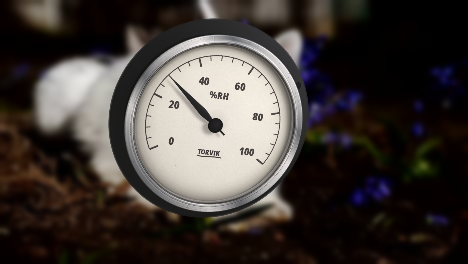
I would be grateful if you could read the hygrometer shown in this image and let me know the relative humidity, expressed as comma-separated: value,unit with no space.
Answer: 28,%
